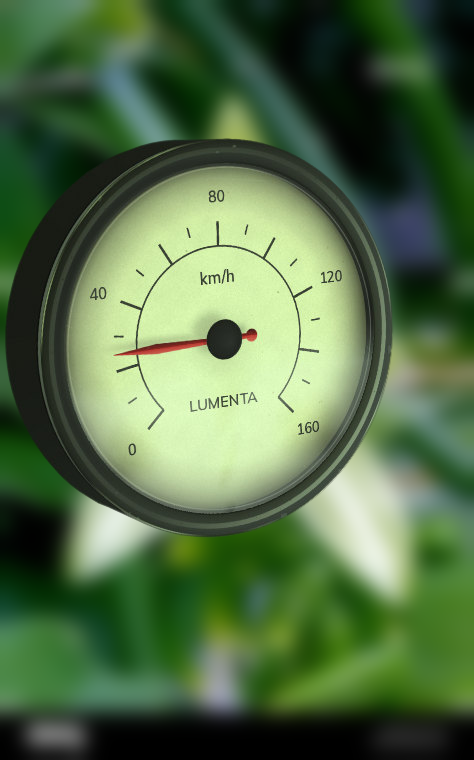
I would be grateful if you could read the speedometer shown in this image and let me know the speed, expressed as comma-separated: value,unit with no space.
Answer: 25,km/h
